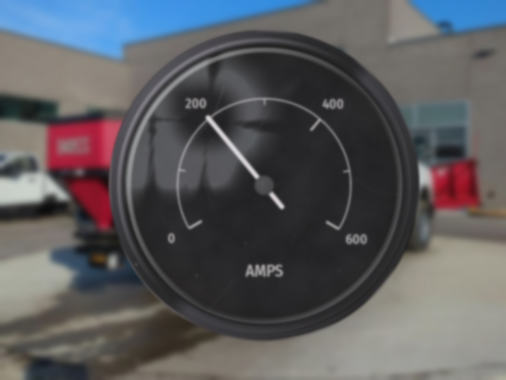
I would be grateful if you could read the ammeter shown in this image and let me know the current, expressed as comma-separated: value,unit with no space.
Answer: 200,A
